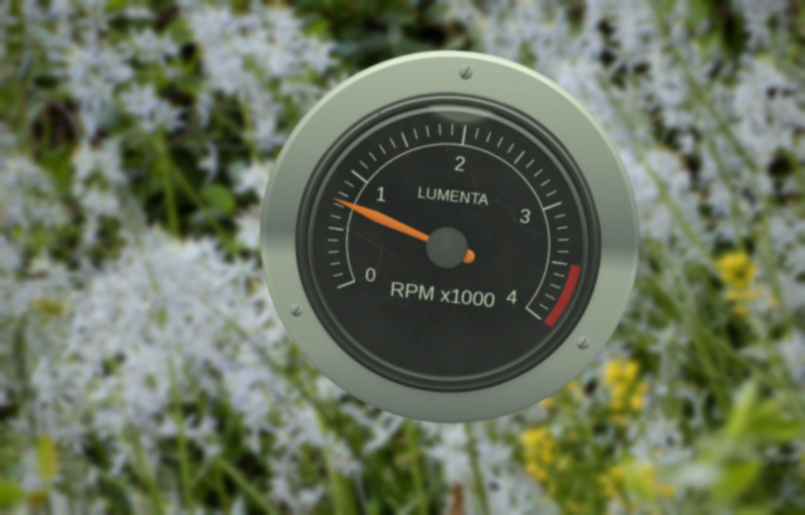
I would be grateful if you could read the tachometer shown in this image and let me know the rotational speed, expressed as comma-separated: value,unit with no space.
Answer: 750,rpm
